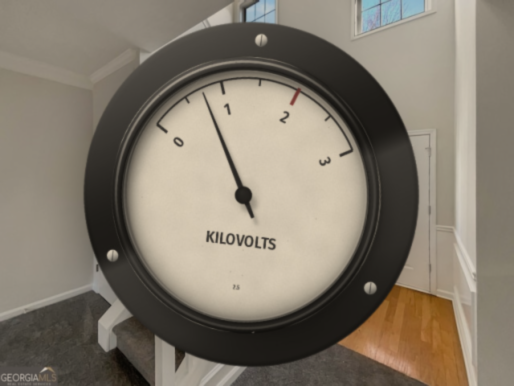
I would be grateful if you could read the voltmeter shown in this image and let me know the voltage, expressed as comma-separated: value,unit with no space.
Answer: 0.75,kV
